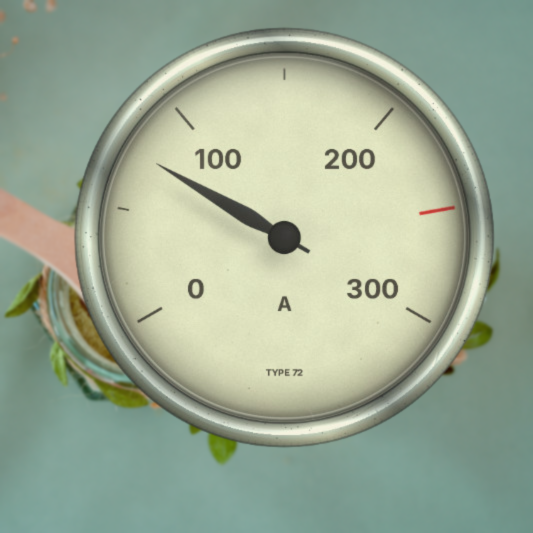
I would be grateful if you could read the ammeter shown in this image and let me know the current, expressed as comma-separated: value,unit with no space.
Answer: 75,A
